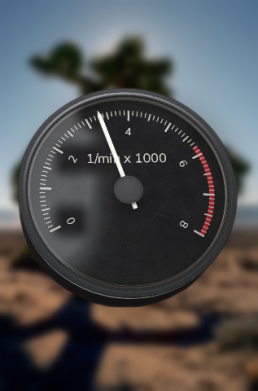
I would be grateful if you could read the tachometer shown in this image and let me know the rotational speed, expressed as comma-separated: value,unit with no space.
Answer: 3300,rpm
